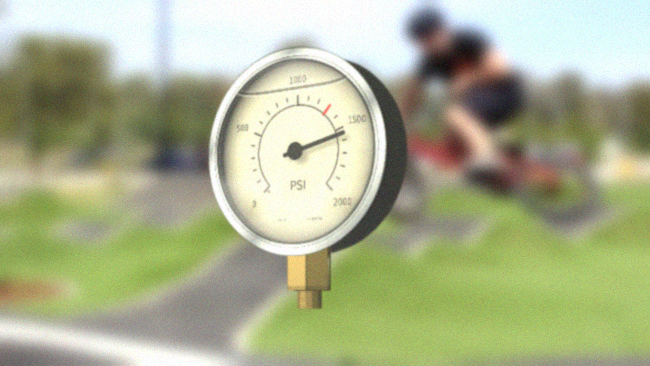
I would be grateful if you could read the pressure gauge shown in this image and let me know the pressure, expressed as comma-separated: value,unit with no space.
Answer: 1550,psi
